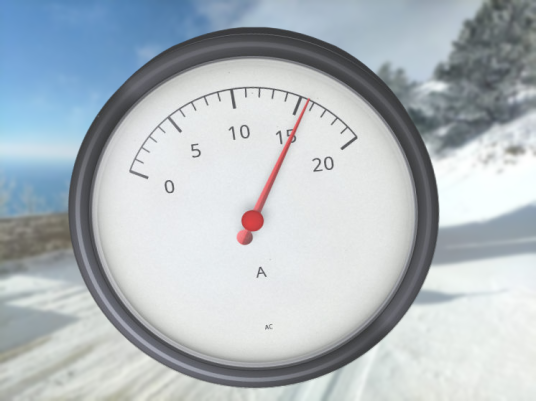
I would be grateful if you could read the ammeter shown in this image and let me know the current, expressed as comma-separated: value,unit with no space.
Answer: 15.5,A
